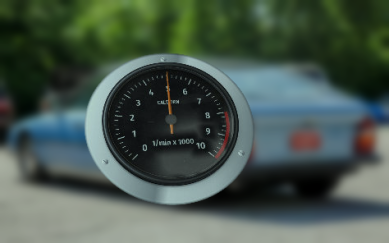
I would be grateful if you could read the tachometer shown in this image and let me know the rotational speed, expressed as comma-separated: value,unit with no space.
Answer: 5000,rpm
